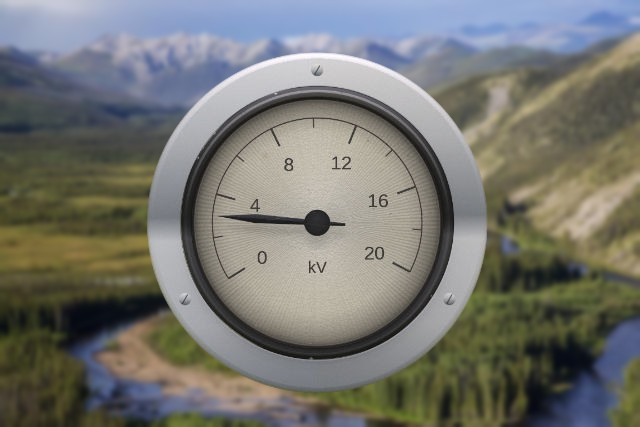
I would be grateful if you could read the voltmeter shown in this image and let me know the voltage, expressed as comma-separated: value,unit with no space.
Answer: 3,kV
